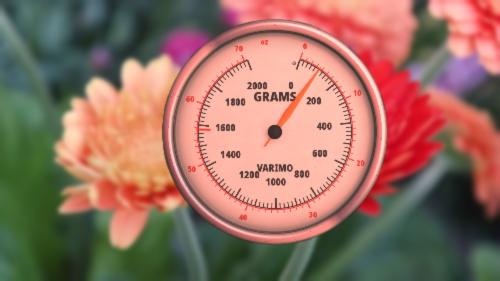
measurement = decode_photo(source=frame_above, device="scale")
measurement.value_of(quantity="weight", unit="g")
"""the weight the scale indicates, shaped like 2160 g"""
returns 100 g
